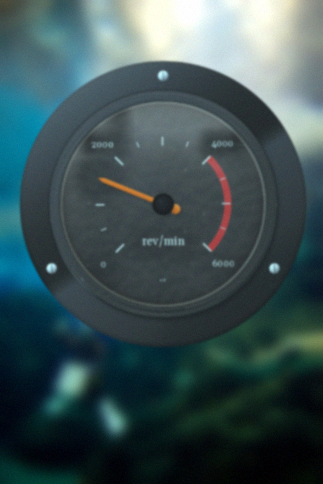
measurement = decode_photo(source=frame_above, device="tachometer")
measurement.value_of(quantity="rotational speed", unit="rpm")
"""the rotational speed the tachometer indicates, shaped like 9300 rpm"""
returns 1500 rpm
